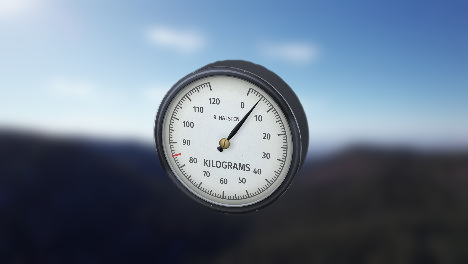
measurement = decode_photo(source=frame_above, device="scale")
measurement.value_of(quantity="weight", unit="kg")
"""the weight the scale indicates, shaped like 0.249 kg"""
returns 5 kg
